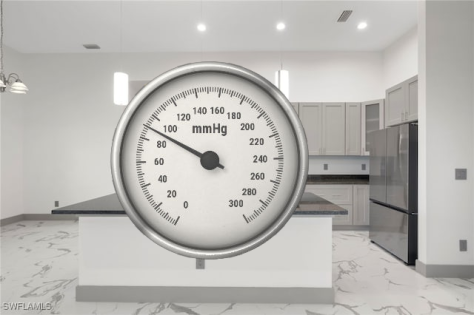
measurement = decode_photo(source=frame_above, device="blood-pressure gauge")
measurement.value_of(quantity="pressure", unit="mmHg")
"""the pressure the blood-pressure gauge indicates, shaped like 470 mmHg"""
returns 90 mmHg
